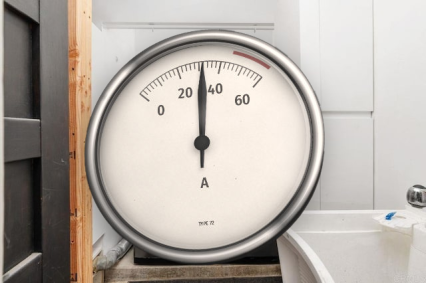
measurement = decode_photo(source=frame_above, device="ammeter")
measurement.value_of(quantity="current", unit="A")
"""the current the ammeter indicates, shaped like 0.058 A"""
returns 32 A
